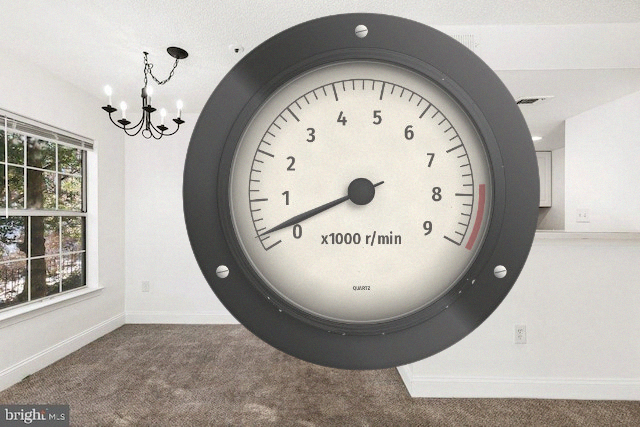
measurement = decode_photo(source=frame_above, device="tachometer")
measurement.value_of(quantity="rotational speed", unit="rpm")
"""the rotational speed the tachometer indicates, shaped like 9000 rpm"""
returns 300 rpm
